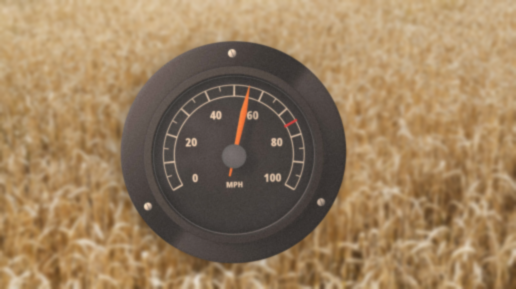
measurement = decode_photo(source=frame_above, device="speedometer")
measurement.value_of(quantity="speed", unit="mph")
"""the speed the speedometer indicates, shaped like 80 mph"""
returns 55 mph
